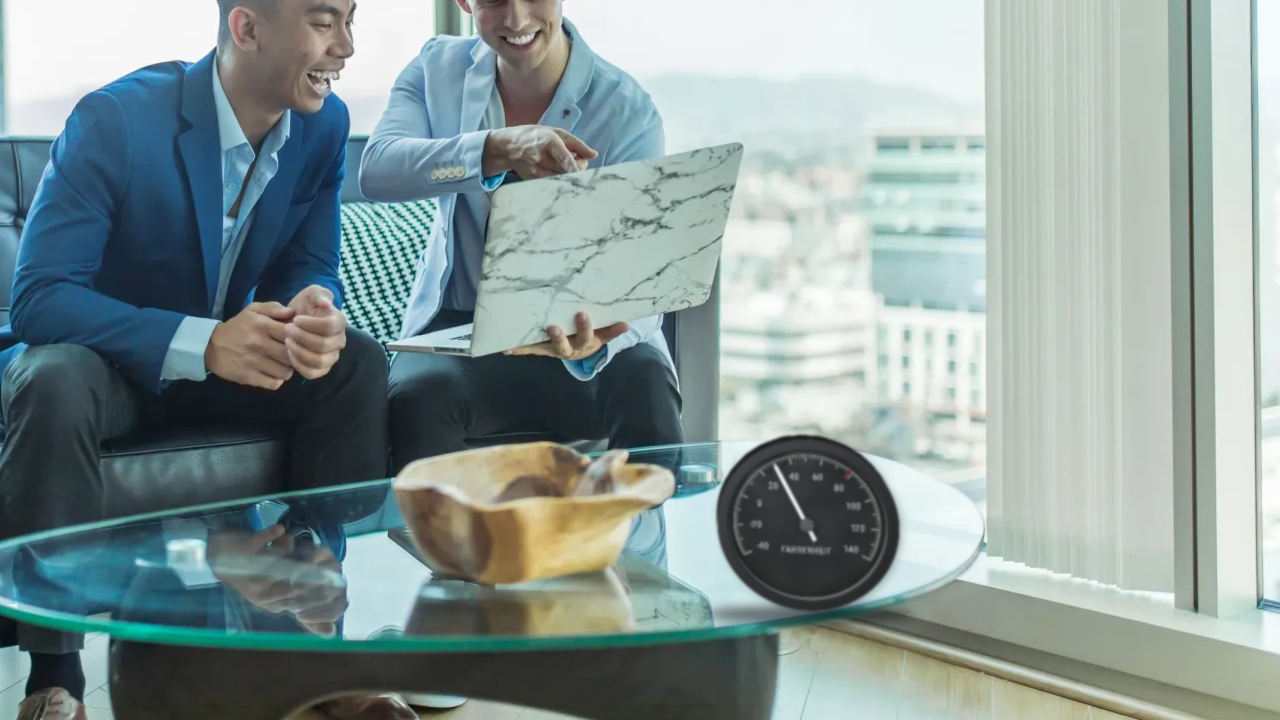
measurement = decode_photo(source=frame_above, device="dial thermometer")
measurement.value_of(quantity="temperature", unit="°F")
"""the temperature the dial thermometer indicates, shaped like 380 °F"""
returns 30 °F
